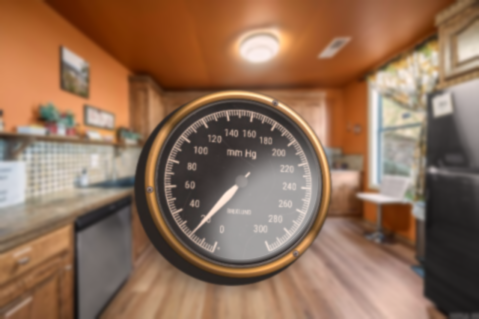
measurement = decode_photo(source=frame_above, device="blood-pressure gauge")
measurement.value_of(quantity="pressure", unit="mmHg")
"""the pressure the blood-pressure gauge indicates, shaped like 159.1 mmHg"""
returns 20 mmHg
